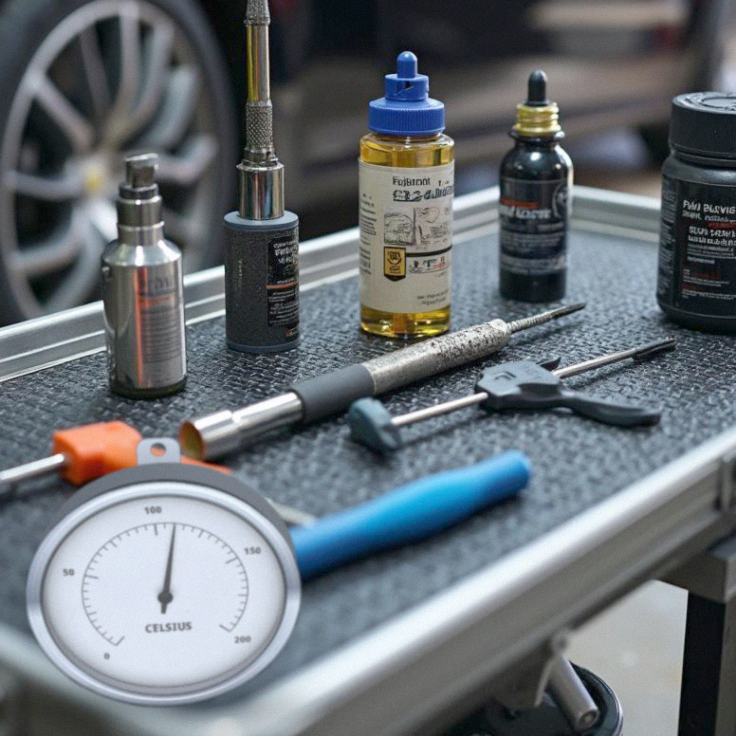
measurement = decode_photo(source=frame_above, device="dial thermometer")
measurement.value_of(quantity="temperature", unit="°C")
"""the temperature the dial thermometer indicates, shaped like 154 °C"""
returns 110 °C
